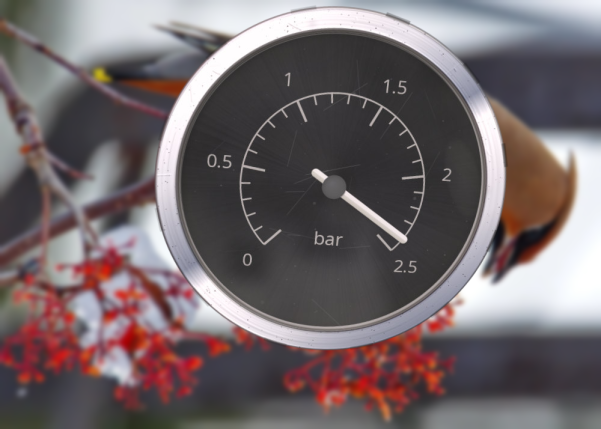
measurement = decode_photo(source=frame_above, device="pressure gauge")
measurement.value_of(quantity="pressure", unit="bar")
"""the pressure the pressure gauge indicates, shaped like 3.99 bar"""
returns 2.4 bar
